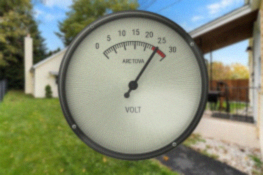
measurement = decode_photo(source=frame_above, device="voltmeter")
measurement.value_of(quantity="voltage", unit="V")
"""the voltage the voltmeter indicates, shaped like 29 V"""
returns 25 V
